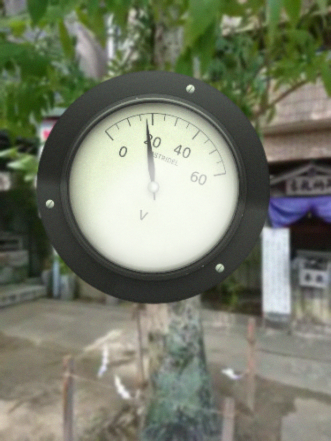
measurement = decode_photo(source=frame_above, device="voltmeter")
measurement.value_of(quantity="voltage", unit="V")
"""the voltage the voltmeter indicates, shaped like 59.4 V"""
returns 17.5 V
